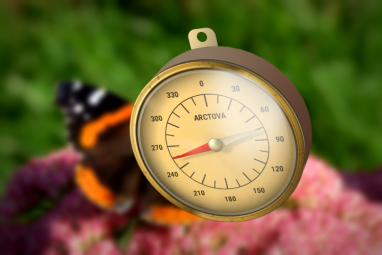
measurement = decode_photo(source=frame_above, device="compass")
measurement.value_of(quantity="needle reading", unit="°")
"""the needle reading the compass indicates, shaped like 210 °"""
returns 255 °
